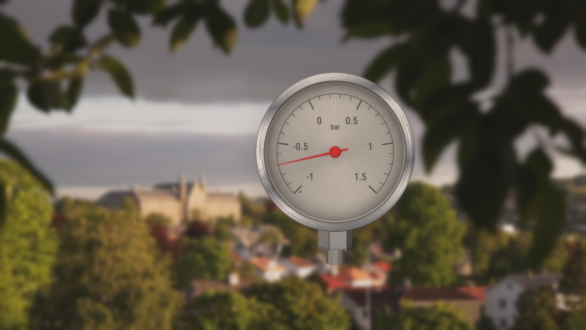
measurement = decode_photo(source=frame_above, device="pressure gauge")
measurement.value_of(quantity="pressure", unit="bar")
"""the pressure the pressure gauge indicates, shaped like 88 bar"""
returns -0.7 bar
